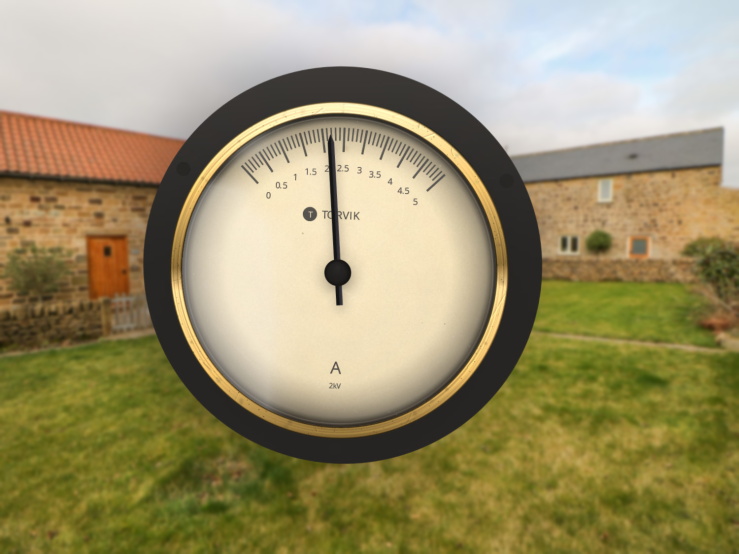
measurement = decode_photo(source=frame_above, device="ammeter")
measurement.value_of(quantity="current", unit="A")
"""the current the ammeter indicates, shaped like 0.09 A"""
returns 2.2 A
